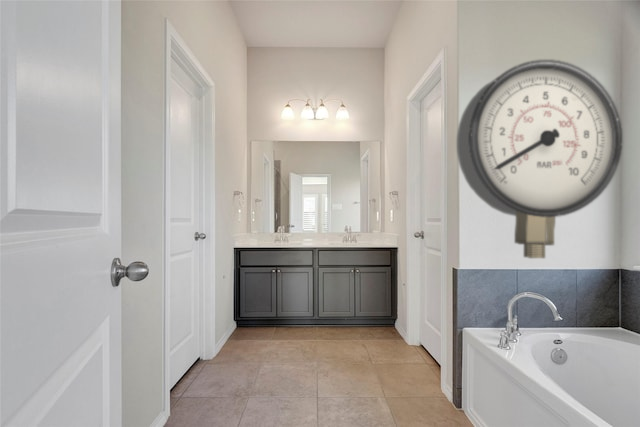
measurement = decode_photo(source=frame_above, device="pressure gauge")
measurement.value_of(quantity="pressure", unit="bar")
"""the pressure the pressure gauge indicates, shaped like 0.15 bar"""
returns 0.5 bar
